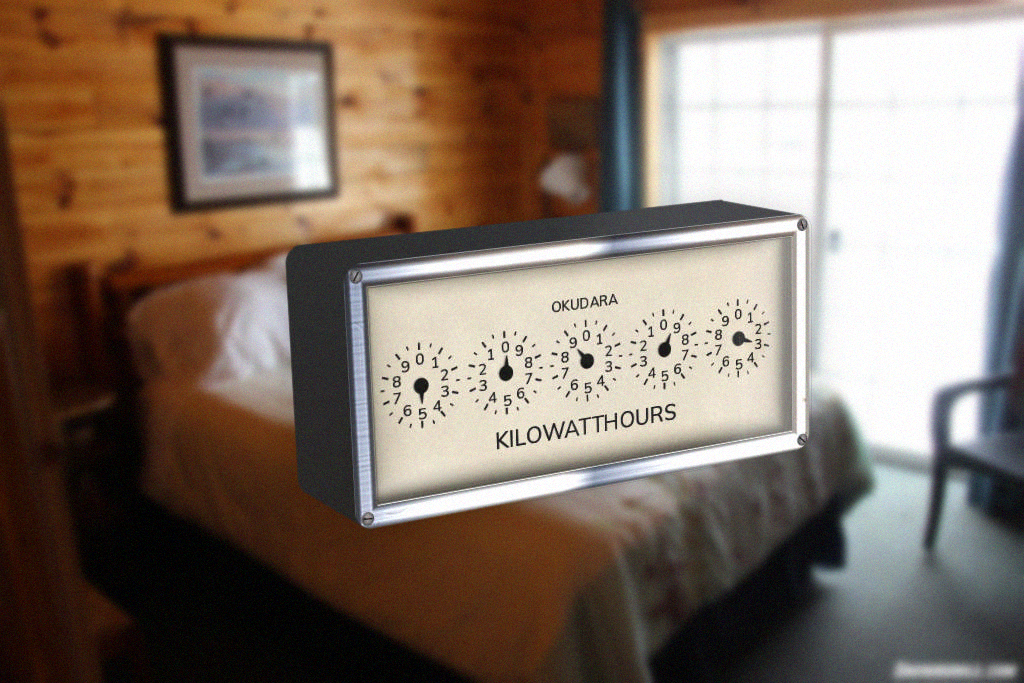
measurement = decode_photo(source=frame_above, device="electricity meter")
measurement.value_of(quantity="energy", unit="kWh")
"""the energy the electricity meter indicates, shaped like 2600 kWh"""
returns 49893 kWh
